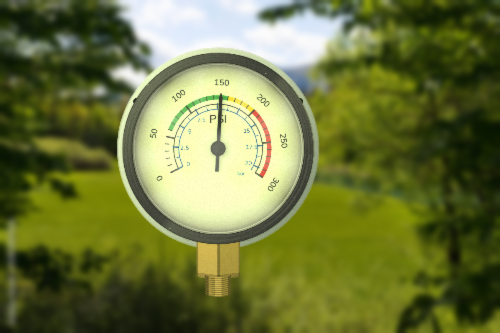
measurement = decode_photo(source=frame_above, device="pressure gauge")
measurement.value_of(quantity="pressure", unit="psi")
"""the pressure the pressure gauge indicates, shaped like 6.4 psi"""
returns 150 psi
